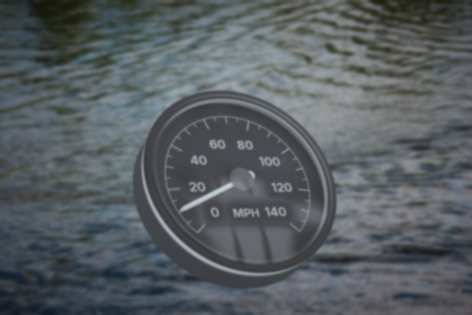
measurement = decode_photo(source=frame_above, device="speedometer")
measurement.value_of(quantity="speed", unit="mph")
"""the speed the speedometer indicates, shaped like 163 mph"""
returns 10 mph
